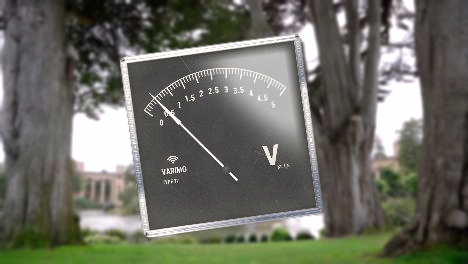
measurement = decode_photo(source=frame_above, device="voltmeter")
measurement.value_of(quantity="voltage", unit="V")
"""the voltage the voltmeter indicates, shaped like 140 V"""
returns 0.5 V
